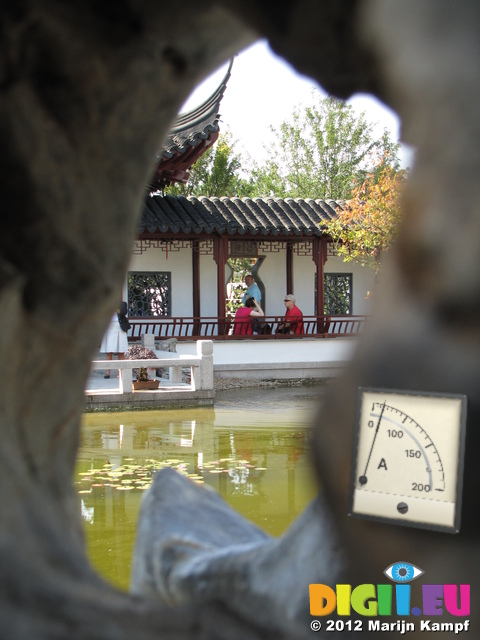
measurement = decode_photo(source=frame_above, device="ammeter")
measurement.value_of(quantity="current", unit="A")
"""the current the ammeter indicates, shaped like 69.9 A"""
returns 50 A
